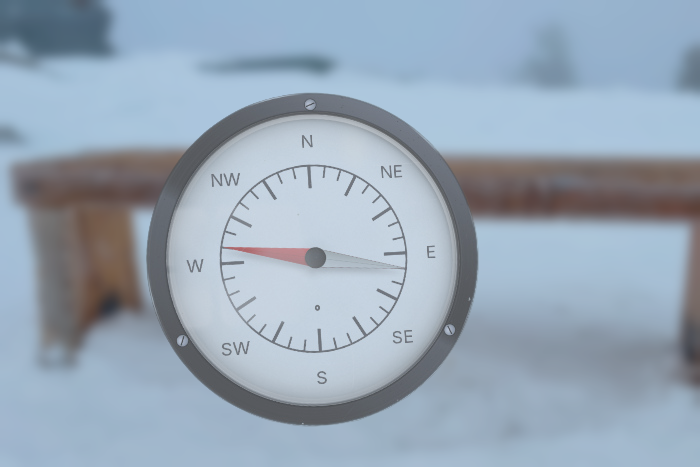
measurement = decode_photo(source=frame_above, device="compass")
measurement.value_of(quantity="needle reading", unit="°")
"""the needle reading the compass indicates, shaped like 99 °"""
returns 280 °
